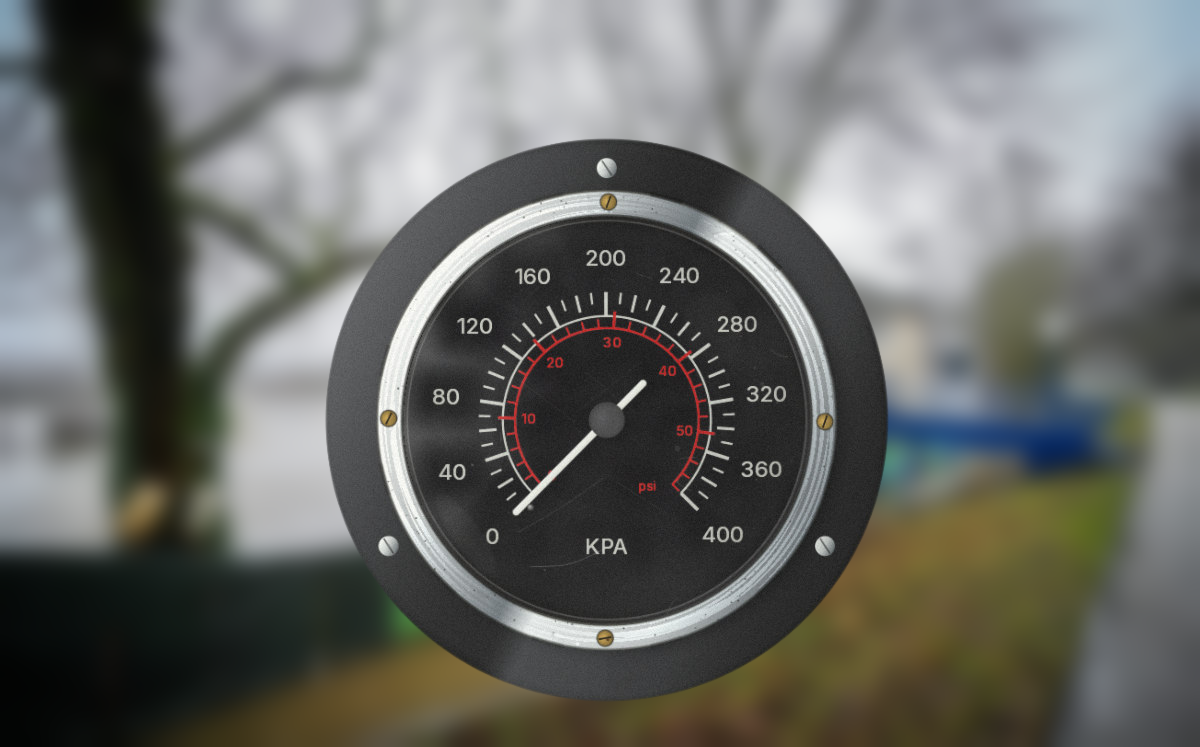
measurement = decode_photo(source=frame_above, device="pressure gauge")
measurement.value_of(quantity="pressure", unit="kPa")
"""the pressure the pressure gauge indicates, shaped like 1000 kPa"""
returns 0 kPa
